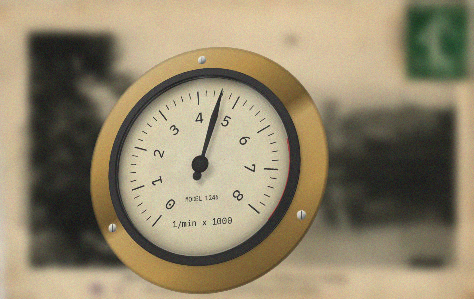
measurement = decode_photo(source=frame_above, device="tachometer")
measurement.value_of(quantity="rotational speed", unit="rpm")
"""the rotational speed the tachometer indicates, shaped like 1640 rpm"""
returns 4600 rpm
